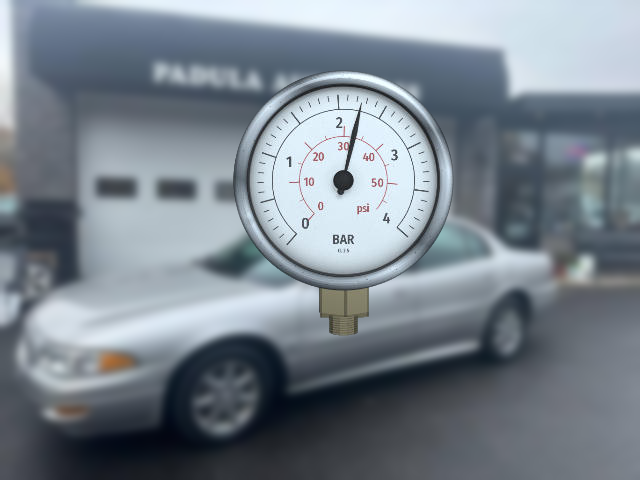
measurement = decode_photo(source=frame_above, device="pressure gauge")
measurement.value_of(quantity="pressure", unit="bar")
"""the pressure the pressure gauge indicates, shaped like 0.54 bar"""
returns 2.25 bar
